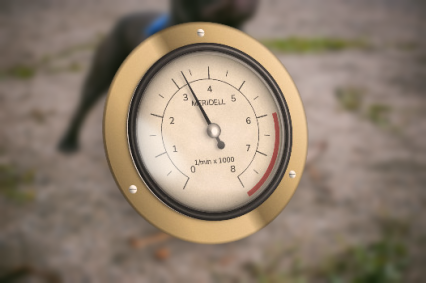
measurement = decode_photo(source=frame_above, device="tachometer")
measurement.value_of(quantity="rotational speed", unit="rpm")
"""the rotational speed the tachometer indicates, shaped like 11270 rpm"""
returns 3250 rpm
